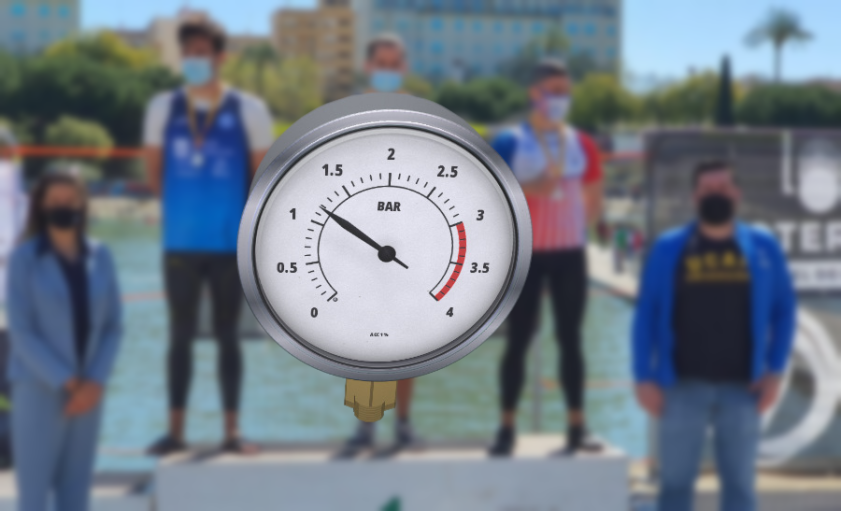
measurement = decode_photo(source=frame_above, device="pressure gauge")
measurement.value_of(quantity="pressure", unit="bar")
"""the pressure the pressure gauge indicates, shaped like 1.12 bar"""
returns 1.2 bar
